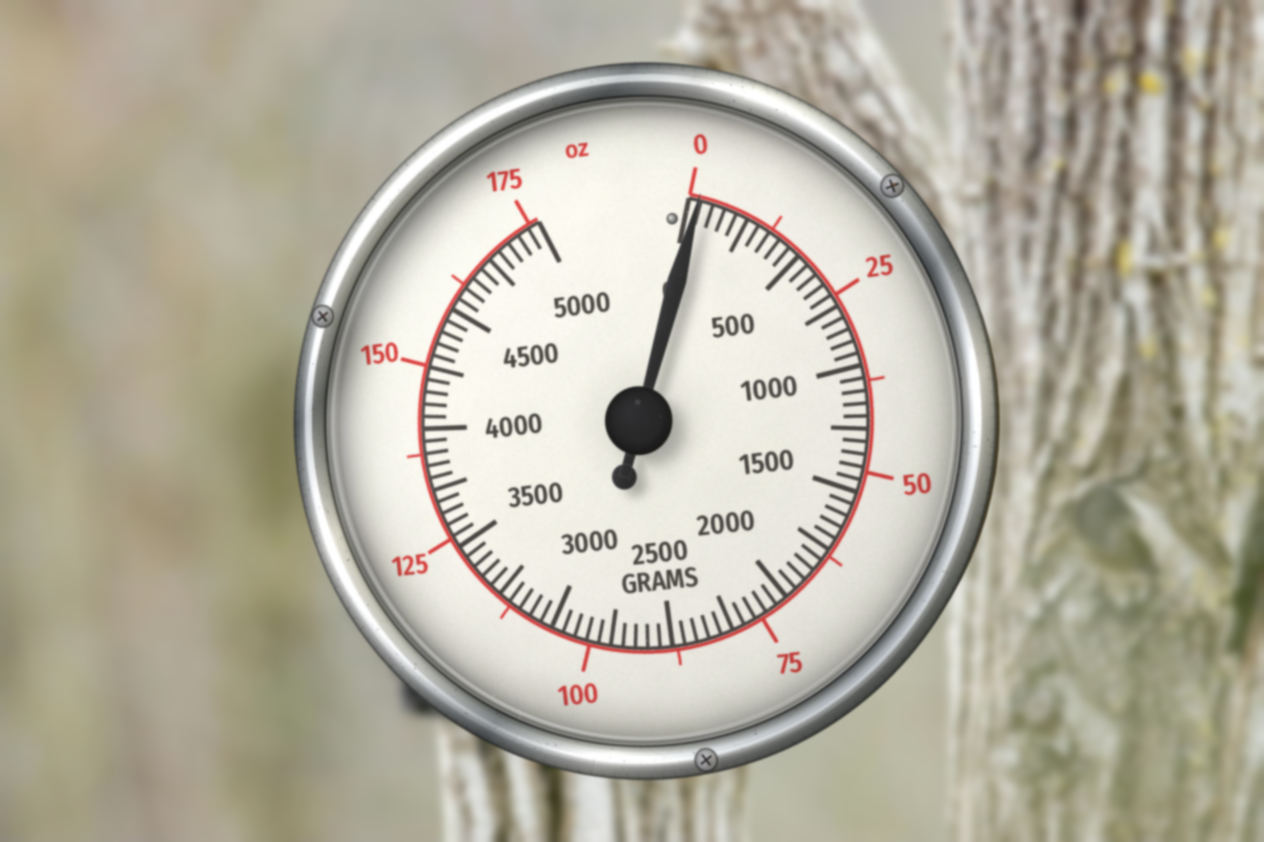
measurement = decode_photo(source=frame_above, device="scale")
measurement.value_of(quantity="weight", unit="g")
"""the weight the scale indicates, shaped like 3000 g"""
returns 50 g
